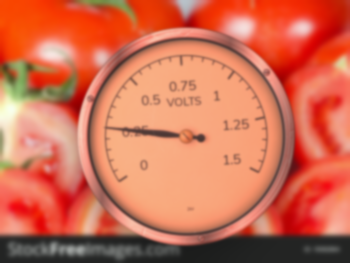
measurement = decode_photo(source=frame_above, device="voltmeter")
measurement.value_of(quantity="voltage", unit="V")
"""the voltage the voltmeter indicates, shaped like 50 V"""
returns 0.25 V
